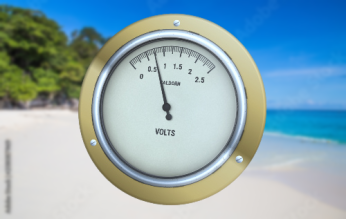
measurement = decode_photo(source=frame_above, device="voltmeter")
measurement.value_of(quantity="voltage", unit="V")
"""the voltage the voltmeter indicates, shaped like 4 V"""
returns 0.75 V
